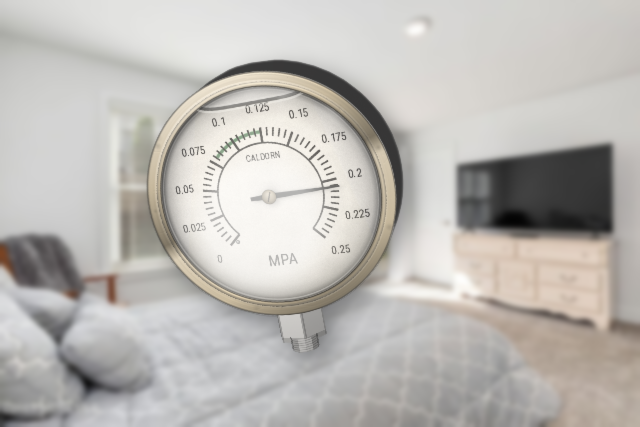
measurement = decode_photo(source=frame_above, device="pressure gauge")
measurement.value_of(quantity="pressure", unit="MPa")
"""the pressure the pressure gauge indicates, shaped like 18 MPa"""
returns 0.205 MPa
